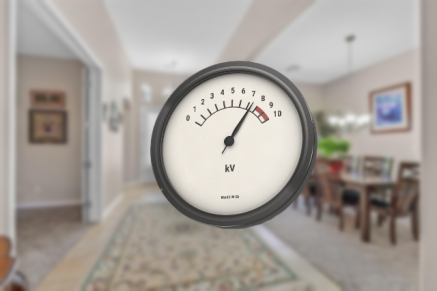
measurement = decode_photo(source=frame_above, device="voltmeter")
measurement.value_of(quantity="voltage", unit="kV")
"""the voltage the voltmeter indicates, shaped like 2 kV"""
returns 7.5 kV
